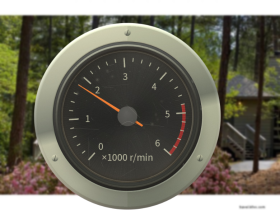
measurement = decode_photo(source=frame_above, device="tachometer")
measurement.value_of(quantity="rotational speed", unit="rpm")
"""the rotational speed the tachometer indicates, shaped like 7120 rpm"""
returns 1800 rpm
